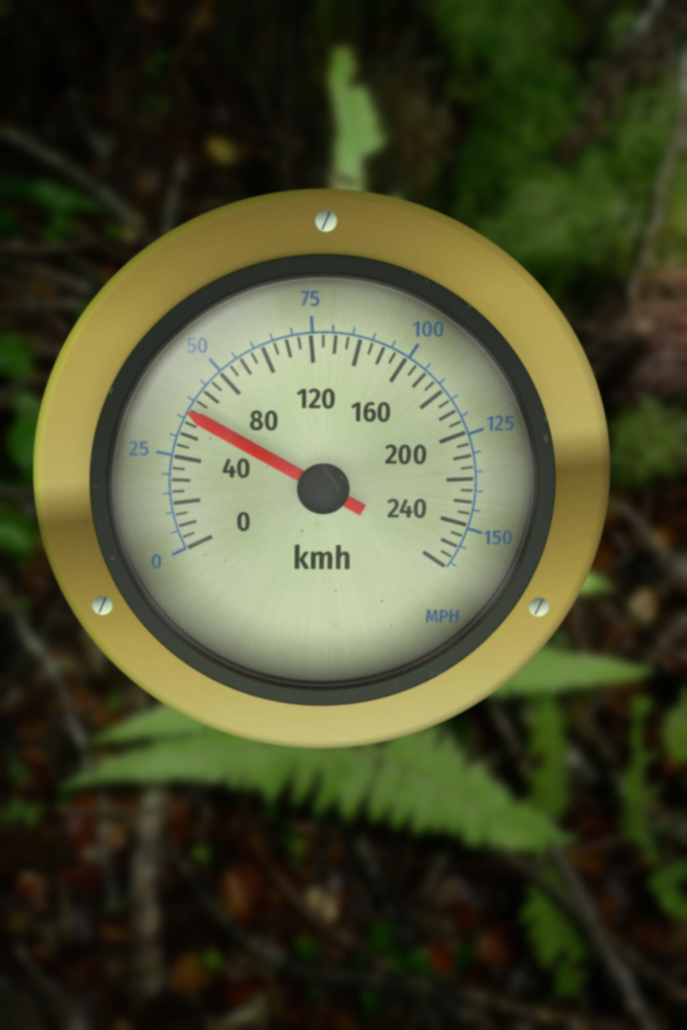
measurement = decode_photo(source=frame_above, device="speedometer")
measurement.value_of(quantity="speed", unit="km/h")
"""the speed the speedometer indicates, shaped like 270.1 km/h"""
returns 60 km/h
